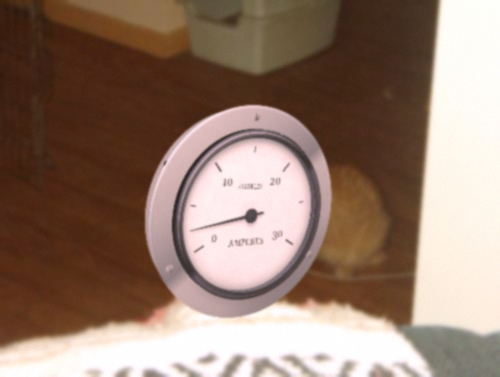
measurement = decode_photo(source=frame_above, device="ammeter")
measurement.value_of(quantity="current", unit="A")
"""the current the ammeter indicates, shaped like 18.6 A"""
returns 2.5 A
